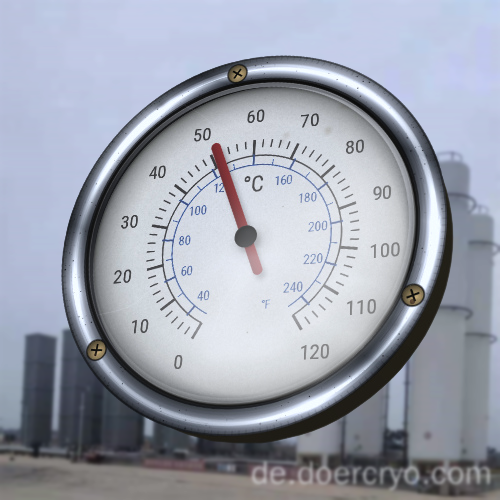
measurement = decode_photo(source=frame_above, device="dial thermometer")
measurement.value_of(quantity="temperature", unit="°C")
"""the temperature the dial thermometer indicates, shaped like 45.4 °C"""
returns 52 °C
